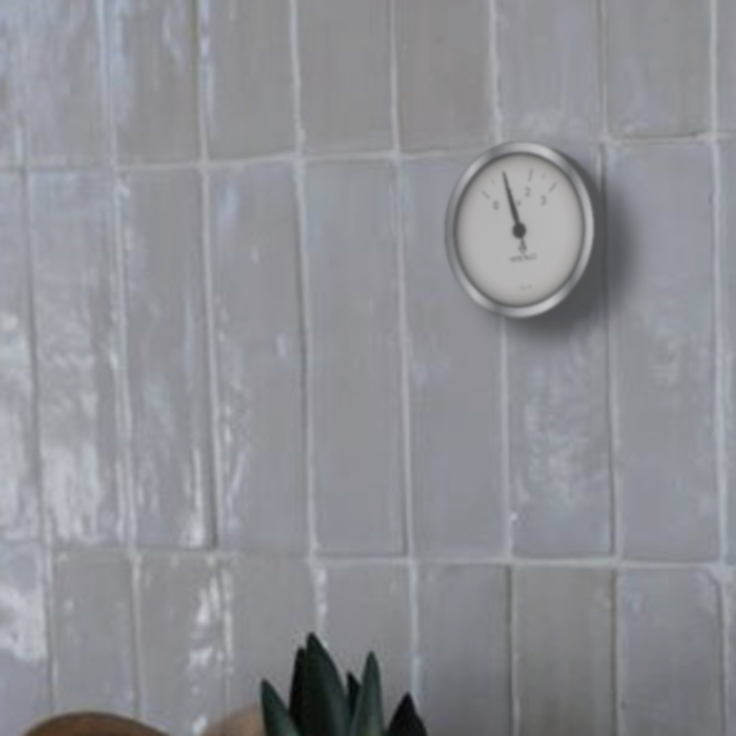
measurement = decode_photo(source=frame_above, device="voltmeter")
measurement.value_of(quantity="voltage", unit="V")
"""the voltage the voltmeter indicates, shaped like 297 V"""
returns 1 V
